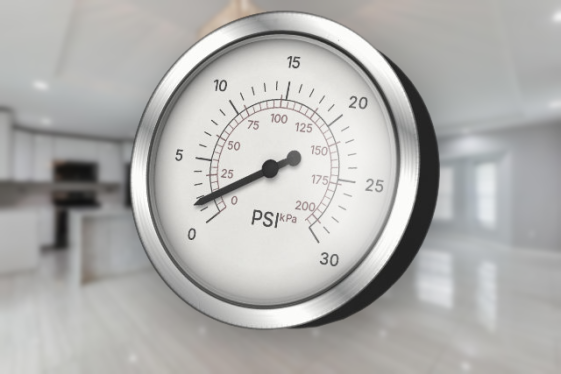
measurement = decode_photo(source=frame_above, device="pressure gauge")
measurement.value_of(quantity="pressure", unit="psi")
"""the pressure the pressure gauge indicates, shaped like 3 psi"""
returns 1.5 psi
